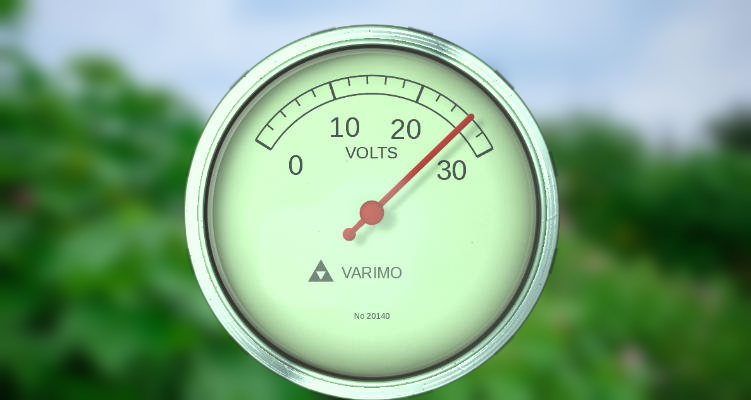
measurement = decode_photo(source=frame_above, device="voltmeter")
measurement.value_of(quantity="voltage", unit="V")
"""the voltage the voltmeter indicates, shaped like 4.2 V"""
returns 26 V
